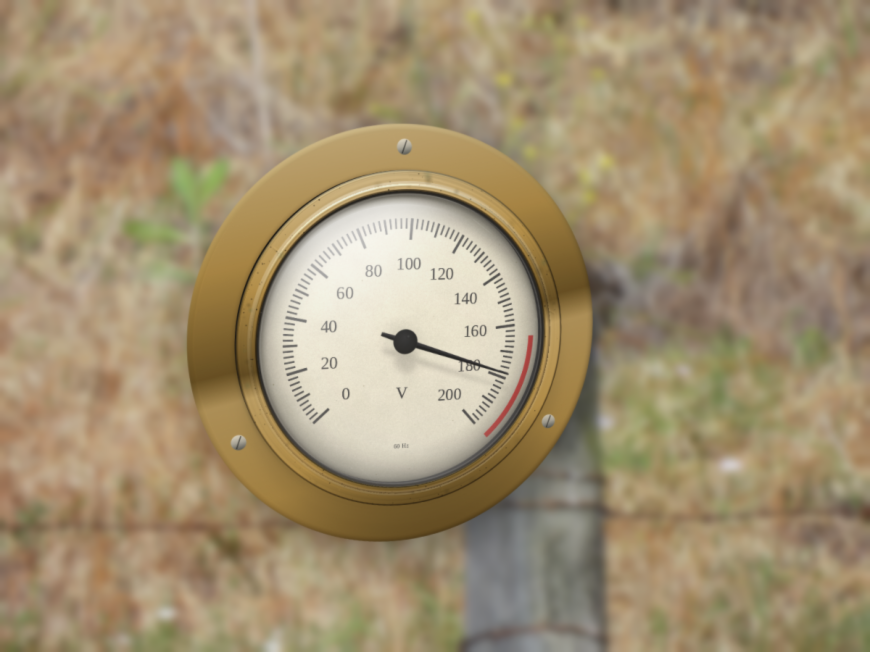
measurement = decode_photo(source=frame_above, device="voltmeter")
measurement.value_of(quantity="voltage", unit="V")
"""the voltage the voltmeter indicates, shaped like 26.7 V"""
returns 178 V
